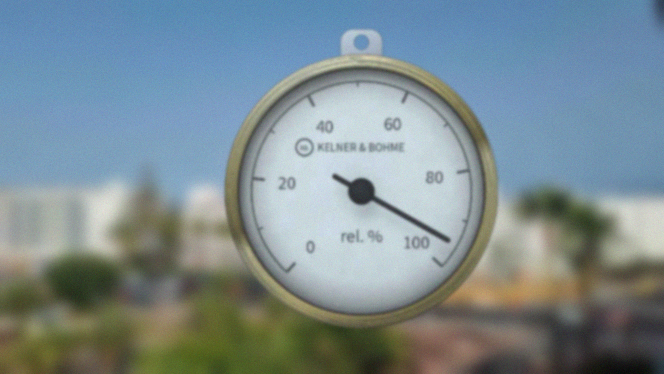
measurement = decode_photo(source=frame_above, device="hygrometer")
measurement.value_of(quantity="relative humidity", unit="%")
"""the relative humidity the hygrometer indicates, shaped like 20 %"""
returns 95 %
